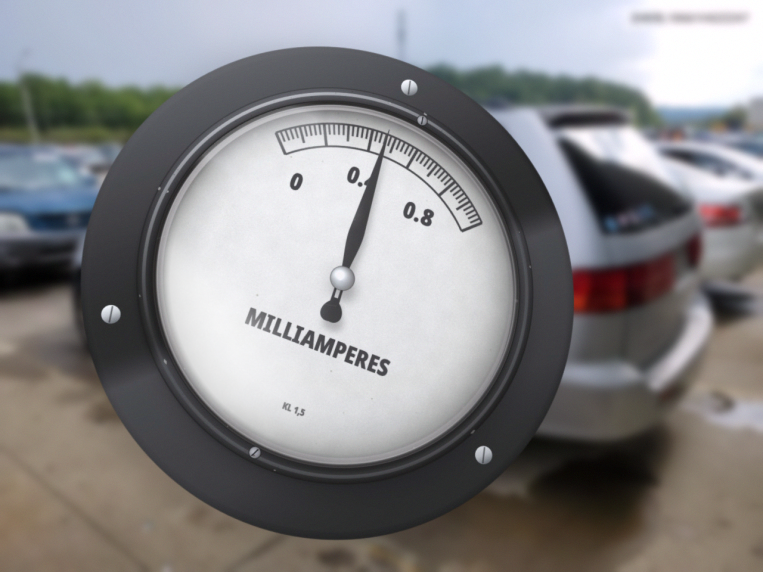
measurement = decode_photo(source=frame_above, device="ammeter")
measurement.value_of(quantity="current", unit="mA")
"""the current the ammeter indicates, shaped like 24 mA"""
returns 0.46 mA
